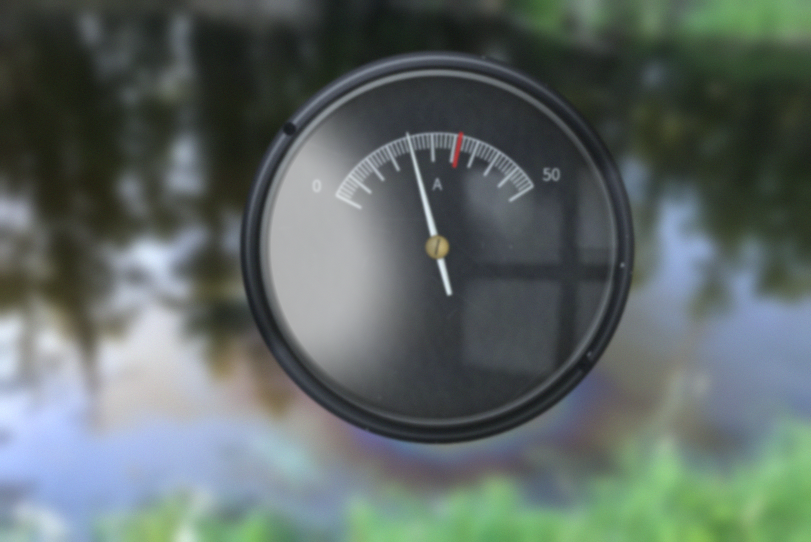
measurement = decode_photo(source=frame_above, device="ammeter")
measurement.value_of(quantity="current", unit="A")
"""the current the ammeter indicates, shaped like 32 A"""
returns 20 A
